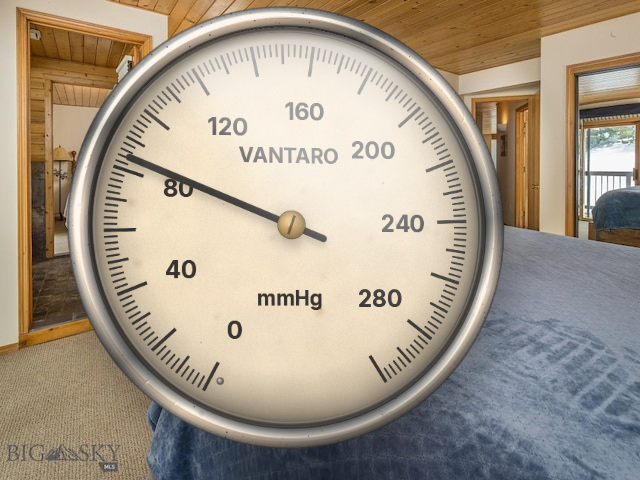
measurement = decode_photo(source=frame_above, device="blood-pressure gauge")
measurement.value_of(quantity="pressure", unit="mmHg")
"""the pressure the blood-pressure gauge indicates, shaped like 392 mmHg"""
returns 84 mmHg
